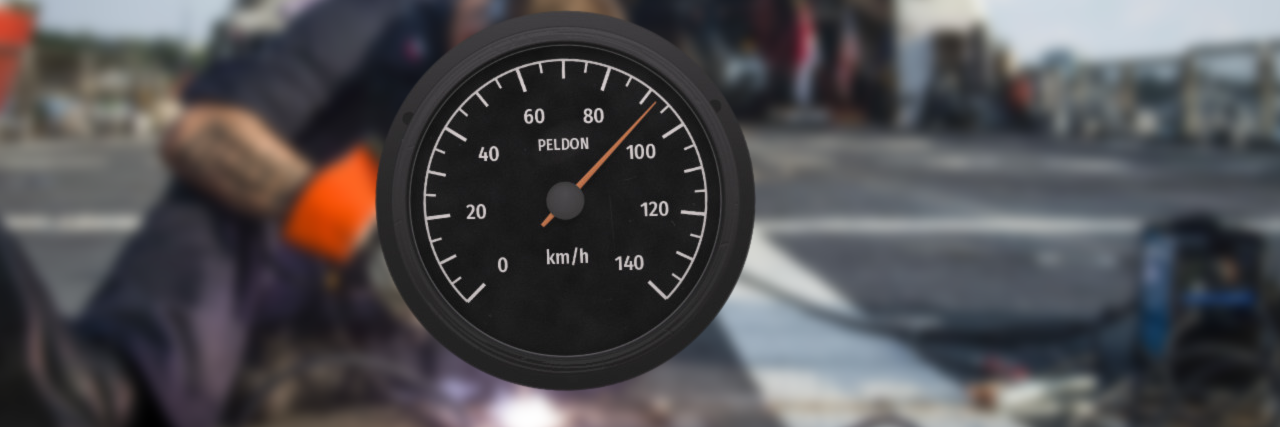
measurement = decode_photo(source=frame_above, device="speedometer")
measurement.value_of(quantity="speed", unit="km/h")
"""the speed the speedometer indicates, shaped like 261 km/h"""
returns 92.5 km/h
